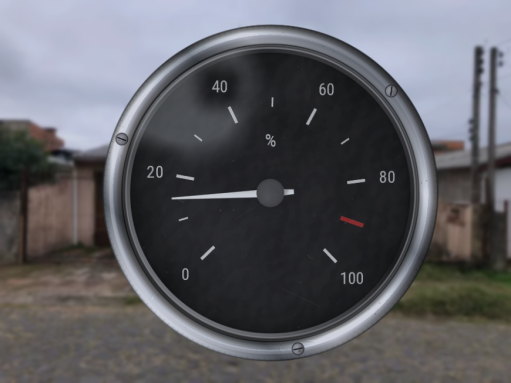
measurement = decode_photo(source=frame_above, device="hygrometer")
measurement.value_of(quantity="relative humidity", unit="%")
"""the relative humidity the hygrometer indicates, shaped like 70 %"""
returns 15 %
